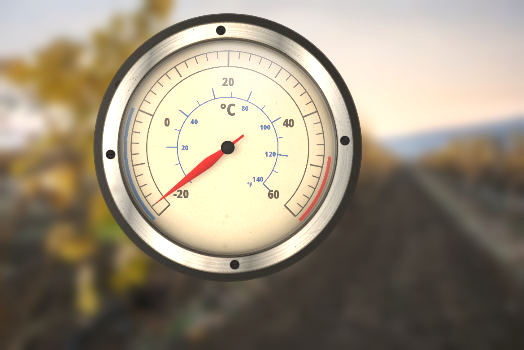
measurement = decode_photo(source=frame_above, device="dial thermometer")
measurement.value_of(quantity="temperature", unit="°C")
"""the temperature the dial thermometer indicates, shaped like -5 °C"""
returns -18 °C
